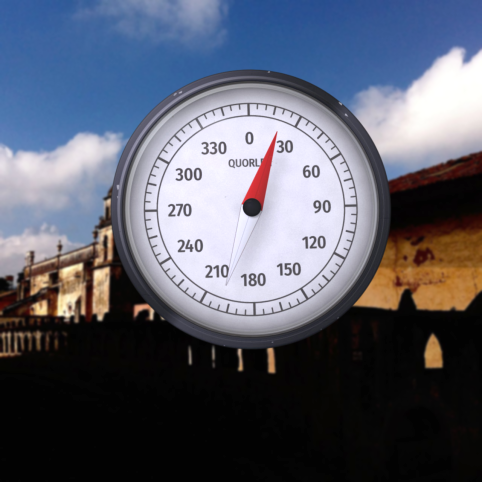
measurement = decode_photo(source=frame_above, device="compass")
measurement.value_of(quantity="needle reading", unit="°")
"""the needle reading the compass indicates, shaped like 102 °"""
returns 20 °
